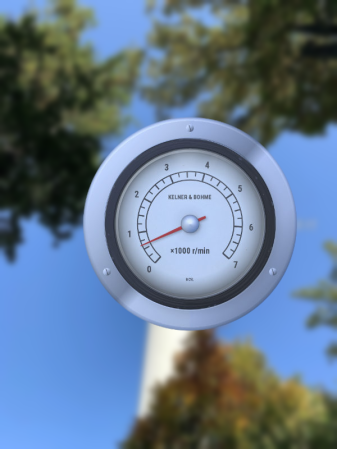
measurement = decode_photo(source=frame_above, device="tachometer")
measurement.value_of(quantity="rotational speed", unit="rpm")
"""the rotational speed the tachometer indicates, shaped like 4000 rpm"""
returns 625 rpm
